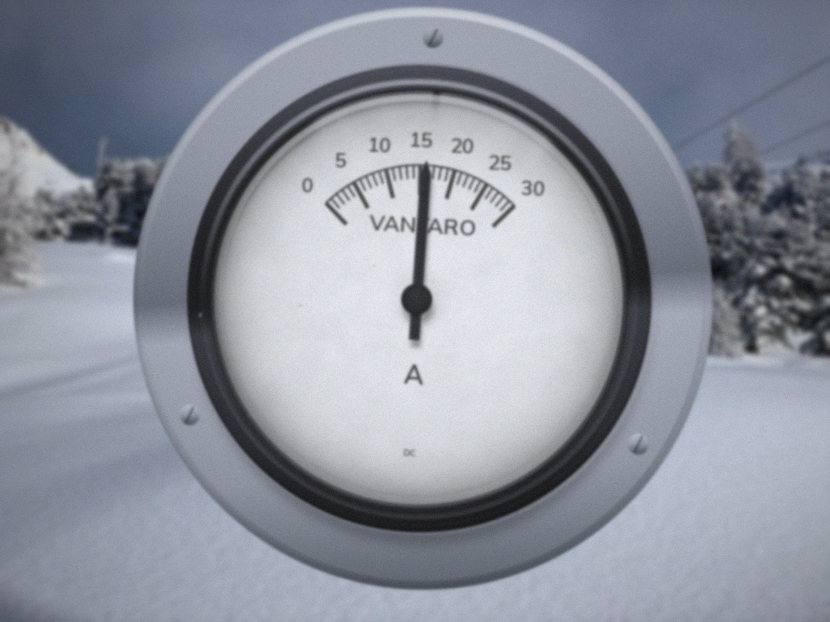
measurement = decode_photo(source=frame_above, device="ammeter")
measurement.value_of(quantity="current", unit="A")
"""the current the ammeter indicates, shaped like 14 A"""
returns 16 A
